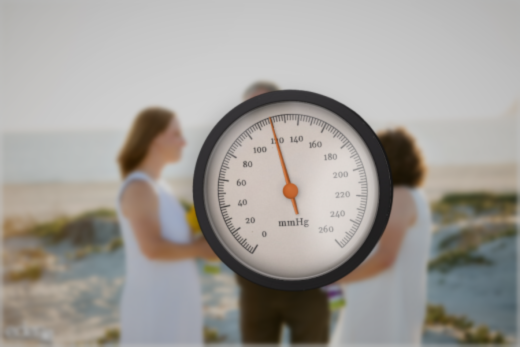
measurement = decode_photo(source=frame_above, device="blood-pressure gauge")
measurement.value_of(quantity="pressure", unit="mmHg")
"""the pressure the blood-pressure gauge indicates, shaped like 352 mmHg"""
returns 120 mmHg
